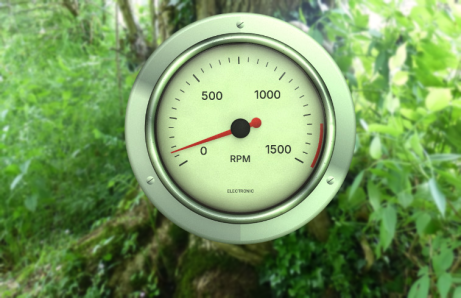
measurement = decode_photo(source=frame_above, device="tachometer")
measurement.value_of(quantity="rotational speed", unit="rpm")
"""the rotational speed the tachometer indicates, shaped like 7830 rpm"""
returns 75 rpm
